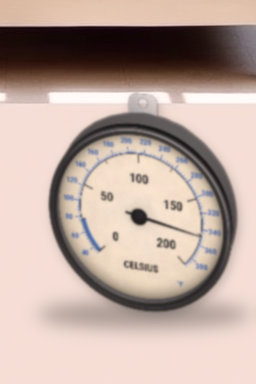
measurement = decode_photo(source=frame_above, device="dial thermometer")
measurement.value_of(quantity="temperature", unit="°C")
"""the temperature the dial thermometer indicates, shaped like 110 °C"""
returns 175 °C
